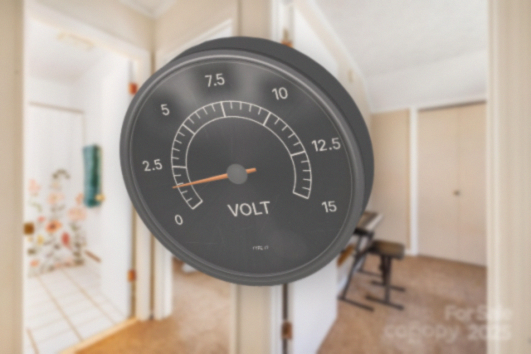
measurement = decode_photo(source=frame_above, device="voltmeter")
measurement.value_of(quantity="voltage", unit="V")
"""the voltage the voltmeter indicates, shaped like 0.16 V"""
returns 1.5 V
